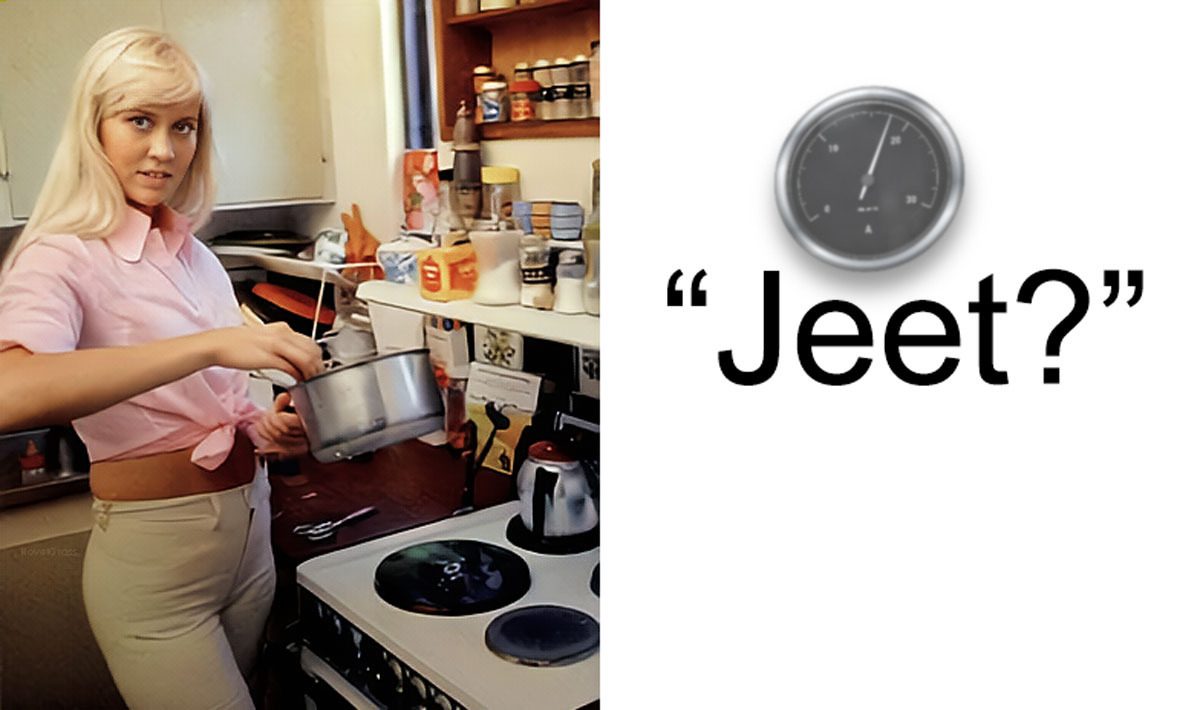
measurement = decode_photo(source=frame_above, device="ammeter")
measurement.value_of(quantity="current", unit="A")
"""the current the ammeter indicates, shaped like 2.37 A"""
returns 18 A
